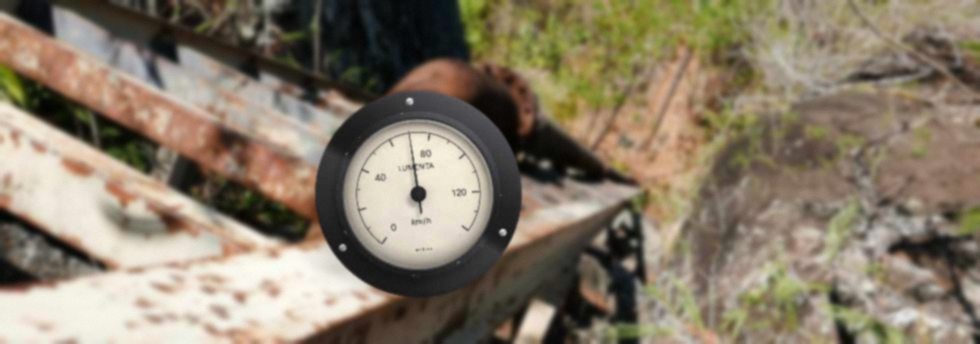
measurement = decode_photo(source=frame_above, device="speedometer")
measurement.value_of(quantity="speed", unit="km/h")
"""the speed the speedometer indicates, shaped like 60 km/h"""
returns 70 km/h
